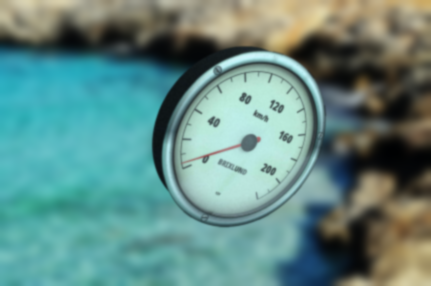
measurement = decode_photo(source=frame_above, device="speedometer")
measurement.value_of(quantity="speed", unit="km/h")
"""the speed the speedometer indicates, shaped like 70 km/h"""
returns 5 km/h
